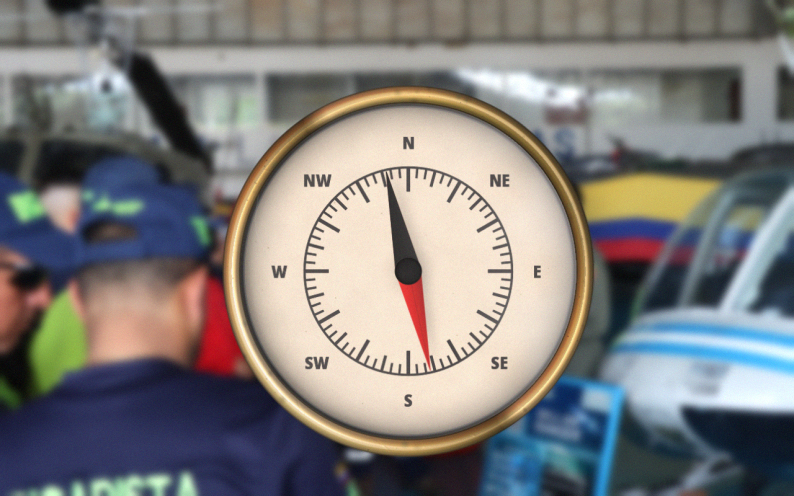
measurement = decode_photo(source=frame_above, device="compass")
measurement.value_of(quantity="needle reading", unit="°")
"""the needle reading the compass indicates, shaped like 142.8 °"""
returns 167.5 °
